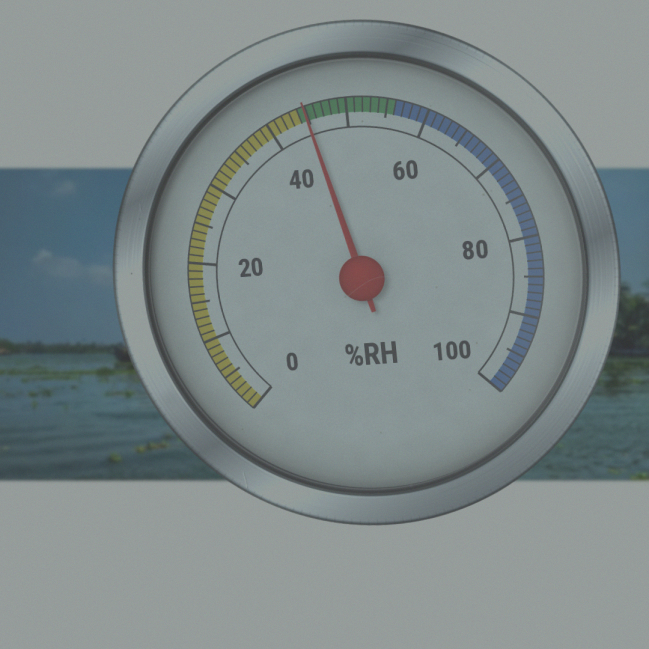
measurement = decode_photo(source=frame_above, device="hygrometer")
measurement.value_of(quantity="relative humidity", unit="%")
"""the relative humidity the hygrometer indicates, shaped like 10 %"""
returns 45 %
